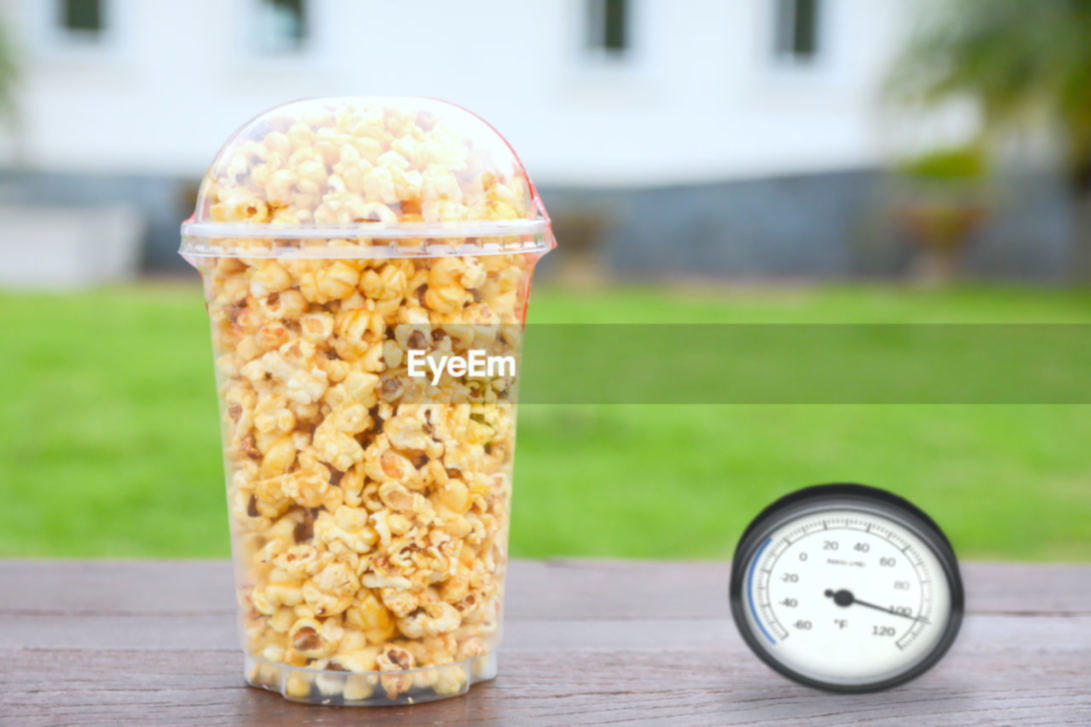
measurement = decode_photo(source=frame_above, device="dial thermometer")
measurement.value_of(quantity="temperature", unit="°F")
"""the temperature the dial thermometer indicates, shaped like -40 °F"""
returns 100 °F
